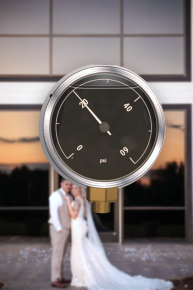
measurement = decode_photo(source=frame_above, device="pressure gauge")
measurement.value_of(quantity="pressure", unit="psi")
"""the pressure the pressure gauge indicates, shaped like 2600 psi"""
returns 20 psi
